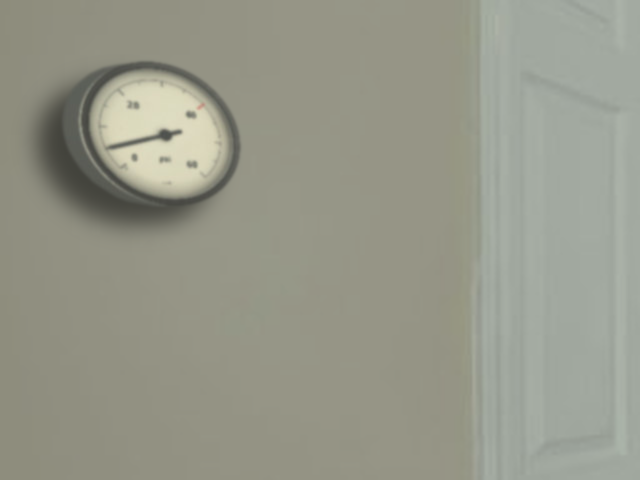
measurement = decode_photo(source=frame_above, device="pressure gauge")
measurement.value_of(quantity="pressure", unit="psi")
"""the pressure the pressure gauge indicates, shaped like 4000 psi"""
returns 5 psi
